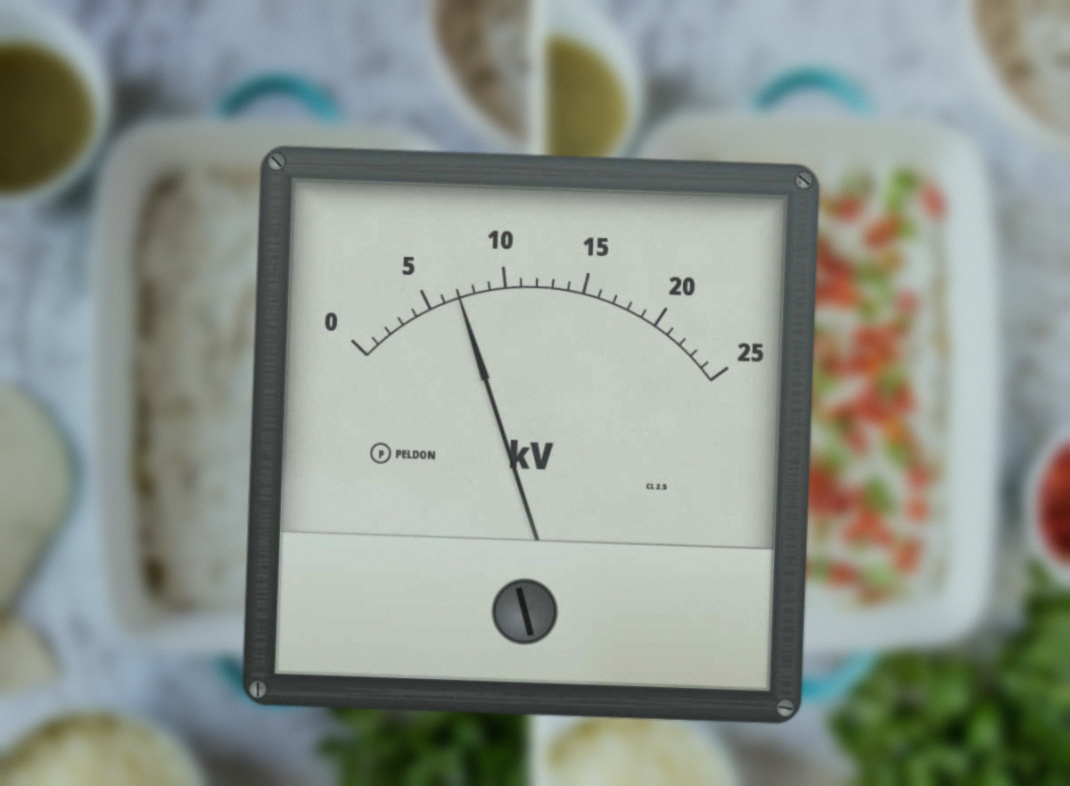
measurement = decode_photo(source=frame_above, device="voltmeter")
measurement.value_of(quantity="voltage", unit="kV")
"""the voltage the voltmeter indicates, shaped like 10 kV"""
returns 7 kV
